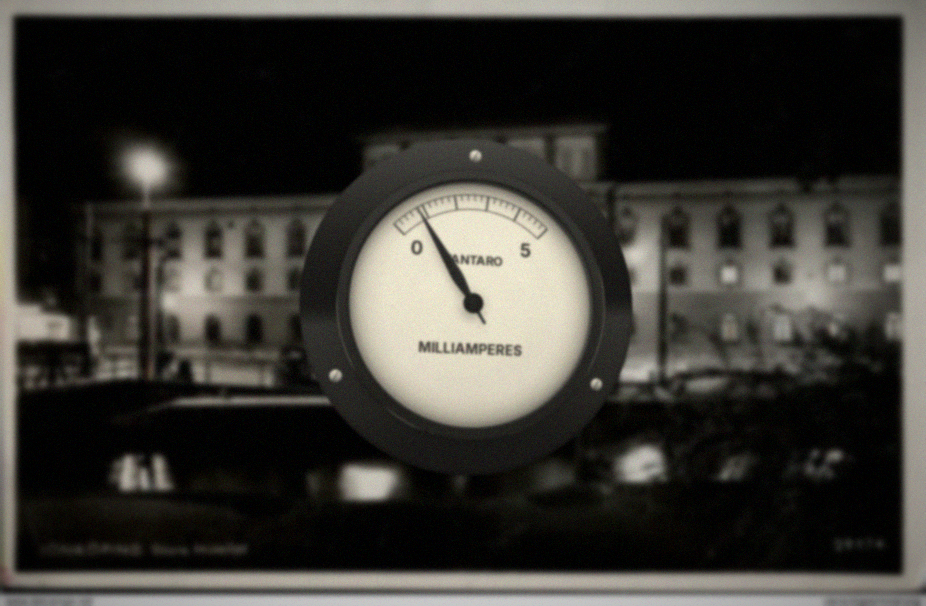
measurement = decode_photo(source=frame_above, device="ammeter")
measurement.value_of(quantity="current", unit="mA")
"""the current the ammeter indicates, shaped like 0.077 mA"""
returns 0.8 mA
